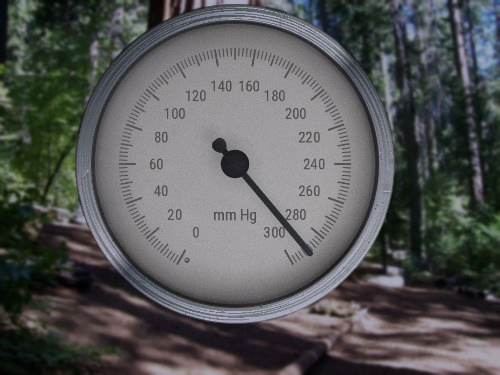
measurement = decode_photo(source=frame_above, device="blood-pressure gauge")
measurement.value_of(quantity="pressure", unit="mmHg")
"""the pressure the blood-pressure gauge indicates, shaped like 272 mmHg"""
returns 290 mmHg
